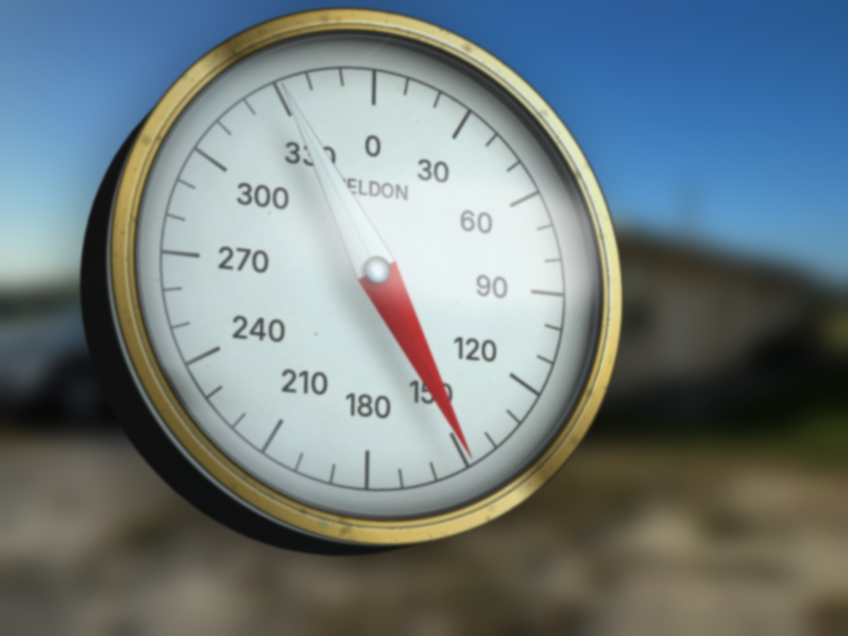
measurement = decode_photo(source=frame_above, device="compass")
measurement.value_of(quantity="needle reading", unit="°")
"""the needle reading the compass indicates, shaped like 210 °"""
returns 150 °
